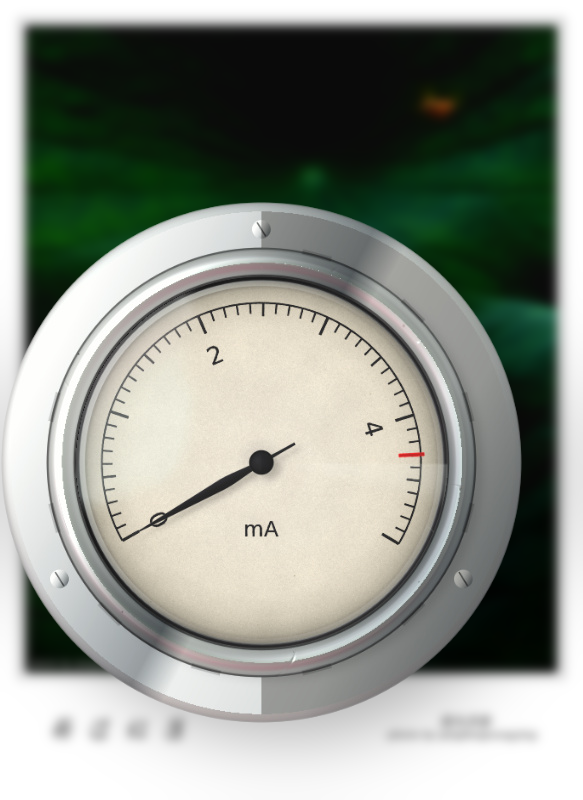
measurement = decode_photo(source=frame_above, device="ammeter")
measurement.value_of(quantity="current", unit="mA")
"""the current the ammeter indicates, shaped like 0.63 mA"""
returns 0 mA
